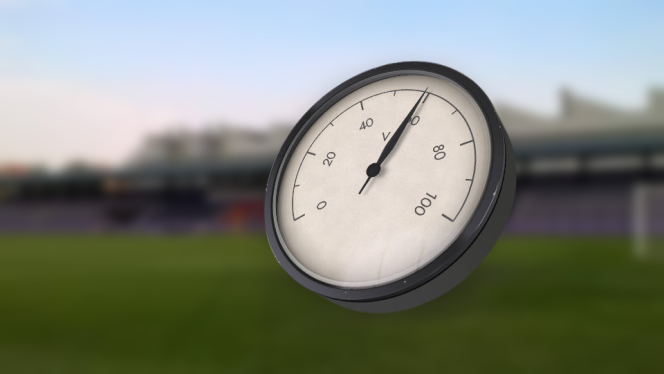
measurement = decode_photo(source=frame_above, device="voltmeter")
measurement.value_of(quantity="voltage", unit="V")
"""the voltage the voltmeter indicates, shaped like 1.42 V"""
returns 60 V
